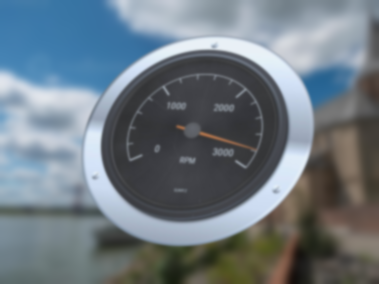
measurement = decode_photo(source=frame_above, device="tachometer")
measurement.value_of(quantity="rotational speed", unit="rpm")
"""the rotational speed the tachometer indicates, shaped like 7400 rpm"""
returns 2800 rpm
